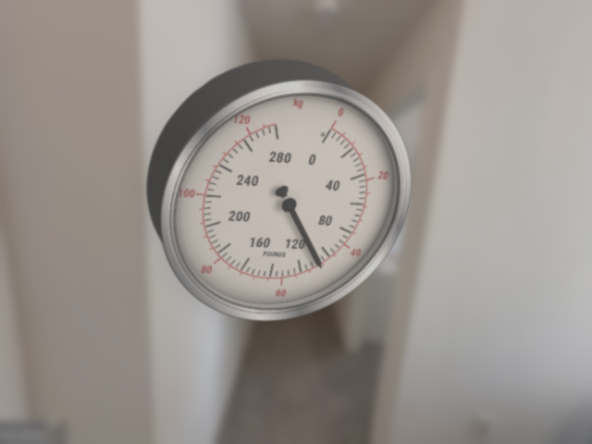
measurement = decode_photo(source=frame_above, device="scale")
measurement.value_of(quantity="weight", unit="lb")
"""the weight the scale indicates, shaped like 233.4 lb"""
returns 108 lb
